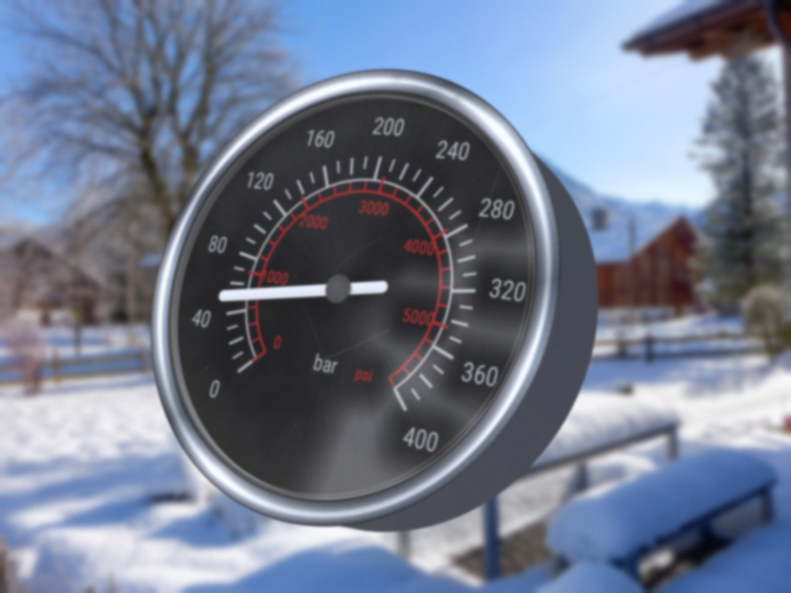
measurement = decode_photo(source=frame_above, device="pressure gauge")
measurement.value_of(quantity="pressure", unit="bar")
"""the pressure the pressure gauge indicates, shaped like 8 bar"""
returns 50 bar
